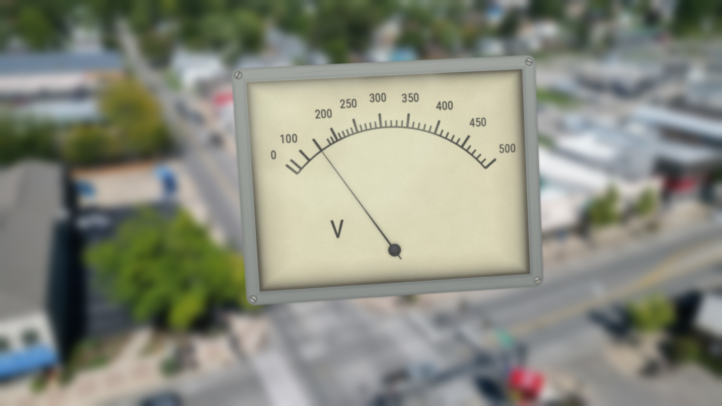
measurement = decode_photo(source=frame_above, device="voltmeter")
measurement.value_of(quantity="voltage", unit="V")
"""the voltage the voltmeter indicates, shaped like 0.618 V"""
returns 150 V
